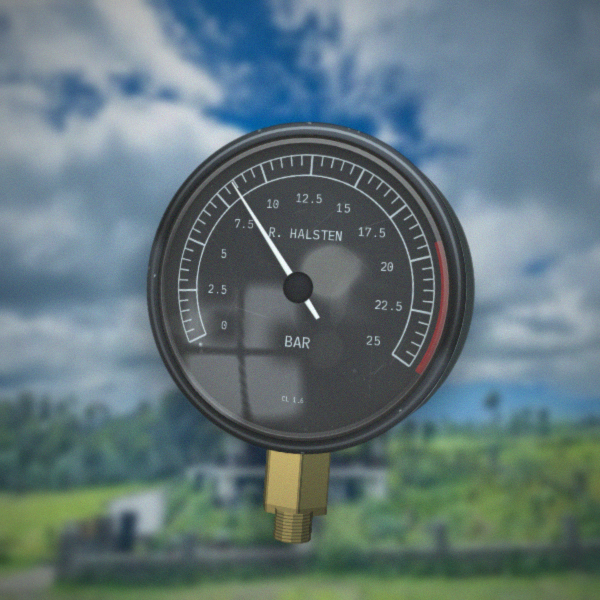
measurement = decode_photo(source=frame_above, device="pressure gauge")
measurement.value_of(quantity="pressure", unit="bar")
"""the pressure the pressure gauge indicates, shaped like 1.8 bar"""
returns 8.5 bar
